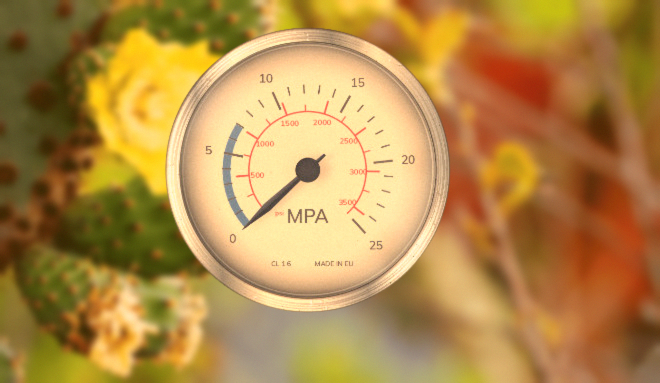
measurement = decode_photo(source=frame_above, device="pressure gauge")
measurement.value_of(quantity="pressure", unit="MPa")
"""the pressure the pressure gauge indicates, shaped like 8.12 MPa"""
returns 0 MPa
